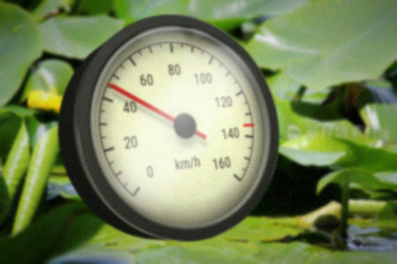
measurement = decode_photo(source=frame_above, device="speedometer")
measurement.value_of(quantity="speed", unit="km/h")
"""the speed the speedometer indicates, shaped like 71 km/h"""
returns 45 km/h
